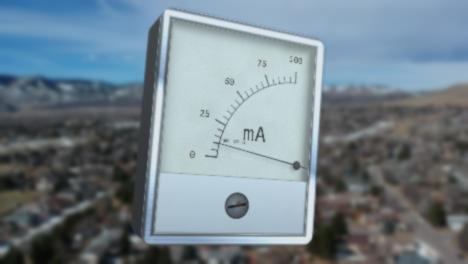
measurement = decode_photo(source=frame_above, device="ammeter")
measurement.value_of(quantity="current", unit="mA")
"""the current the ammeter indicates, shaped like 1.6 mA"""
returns 10 mA
